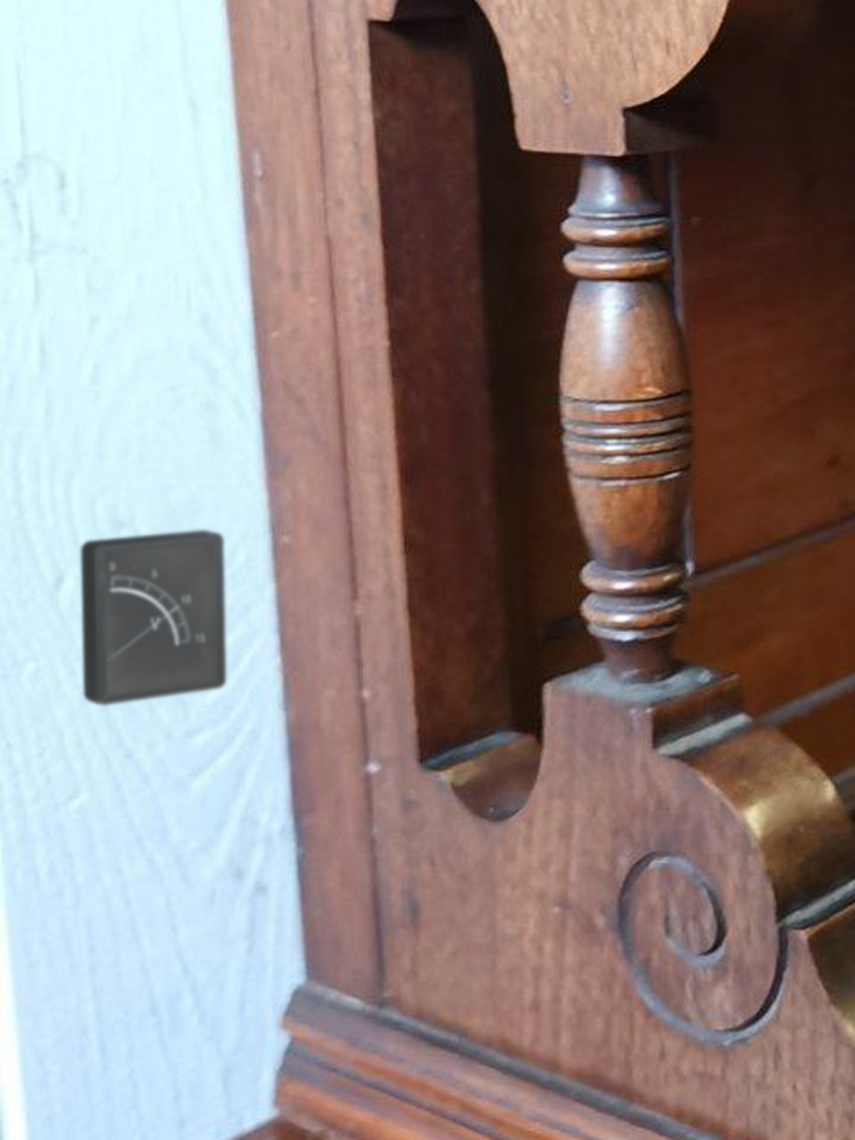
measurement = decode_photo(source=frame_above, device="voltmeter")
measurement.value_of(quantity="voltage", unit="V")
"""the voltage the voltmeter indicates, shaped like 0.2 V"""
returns 10 V
